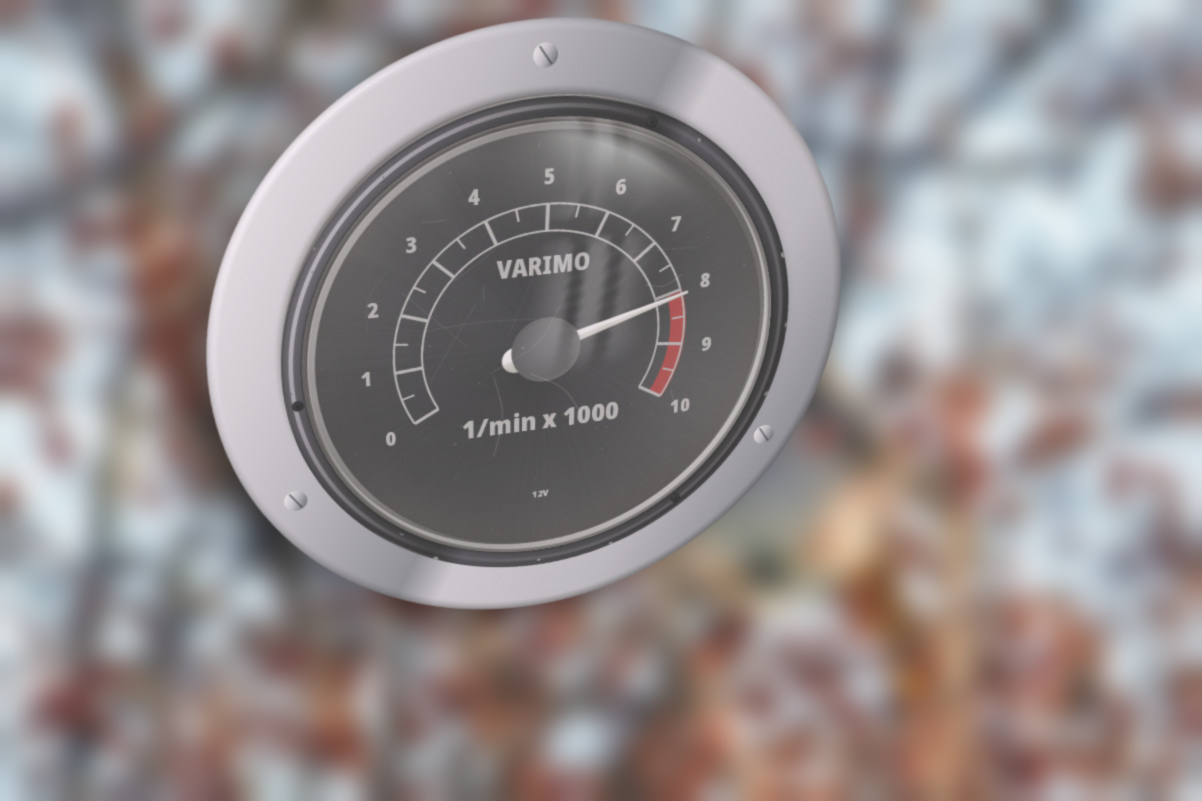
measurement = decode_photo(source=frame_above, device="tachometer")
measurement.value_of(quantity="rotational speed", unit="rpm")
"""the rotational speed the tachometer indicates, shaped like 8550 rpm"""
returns 8000 rpm
